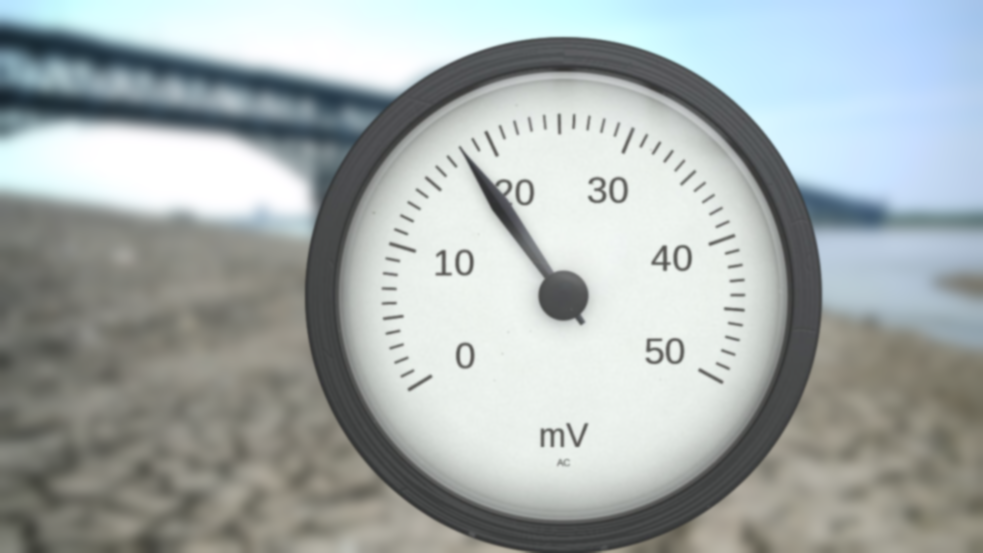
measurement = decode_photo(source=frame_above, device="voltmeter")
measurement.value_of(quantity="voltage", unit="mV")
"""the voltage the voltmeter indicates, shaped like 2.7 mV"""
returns 18 mV
